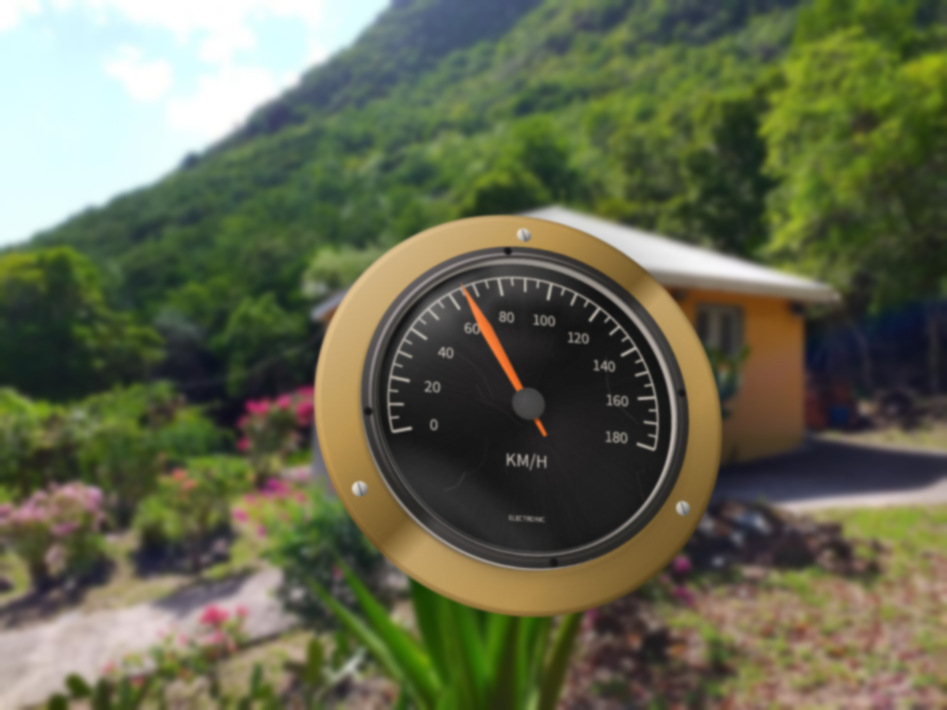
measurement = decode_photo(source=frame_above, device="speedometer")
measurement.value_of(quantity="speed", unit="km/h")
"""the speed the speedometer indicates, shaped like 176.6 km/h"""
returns 65 km/h
